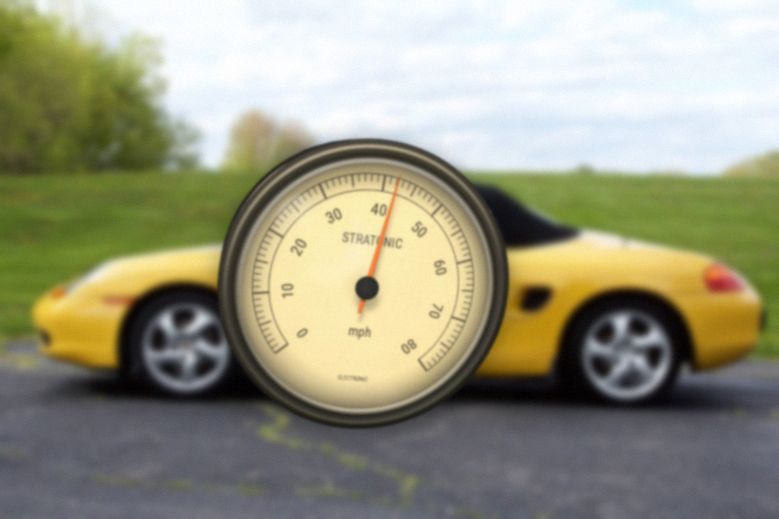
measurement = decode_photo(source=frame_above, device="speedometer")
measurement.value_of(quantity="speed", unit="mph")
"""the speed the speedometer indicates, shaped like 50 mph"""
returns 42 mph
